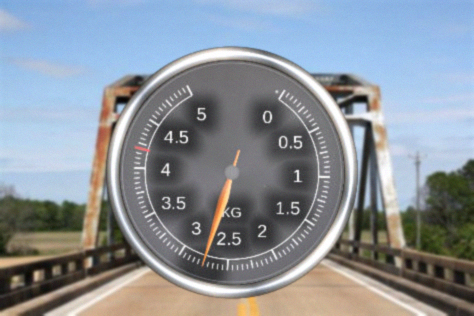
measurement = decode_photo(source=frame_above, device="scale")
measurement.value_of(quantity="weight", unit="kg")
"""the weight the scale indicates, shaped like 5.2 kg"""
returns 2.75 kg
